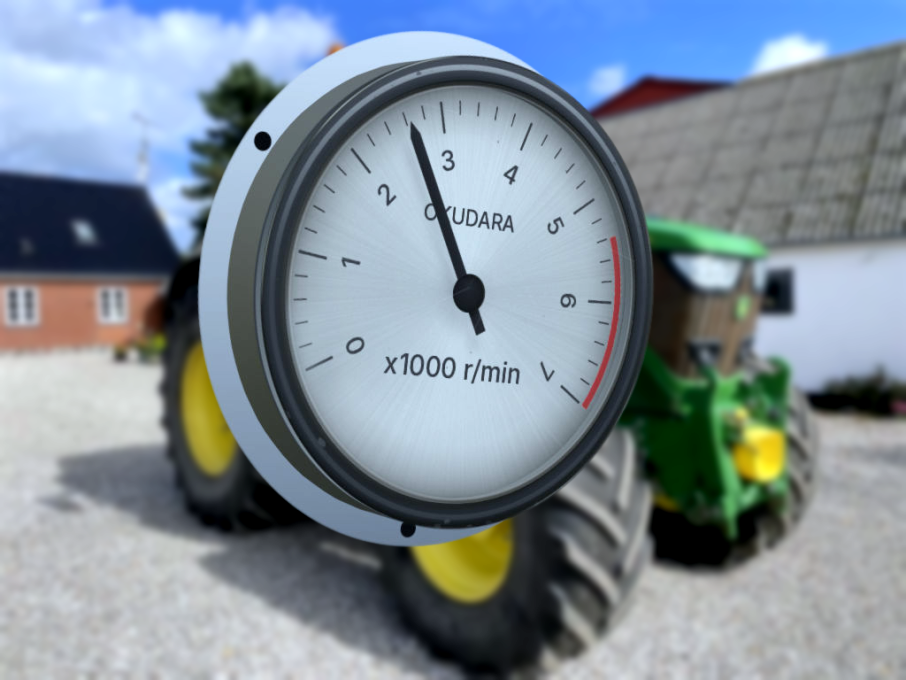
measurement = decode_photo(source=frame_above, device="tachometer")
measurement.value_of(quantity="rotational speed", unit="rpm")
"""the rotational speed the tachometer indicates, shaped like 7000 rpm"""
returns 2600 rpm
